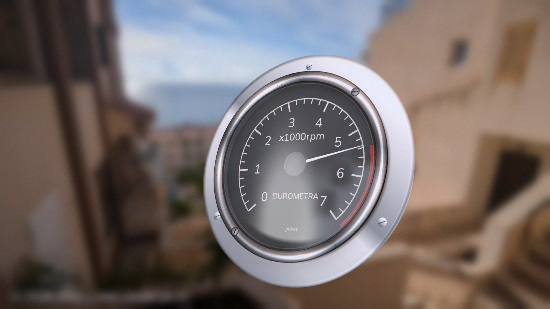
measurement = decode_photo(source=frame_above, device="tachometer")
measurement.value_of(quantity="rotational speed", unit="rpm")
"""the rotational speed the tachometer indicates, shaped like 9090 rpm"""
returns 5400 rpm
